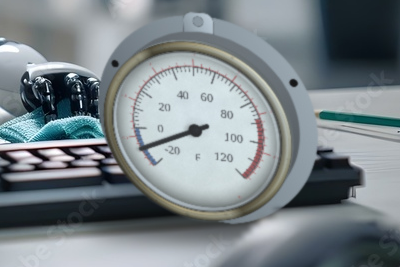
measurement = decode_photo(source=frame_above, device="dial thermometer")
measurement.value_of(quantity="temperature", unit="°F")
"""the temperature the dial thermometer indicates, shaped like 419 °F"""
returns -10 °F
